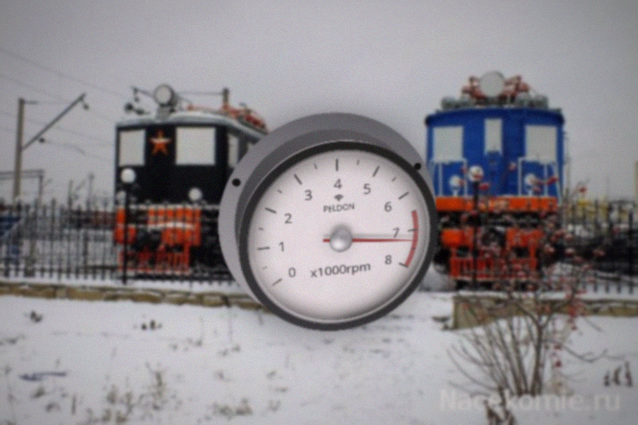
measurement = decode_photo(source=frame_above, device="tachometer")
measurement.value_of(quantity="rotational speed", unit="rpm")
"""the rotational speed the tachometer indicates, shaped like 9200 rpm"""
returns 7250 rpm
